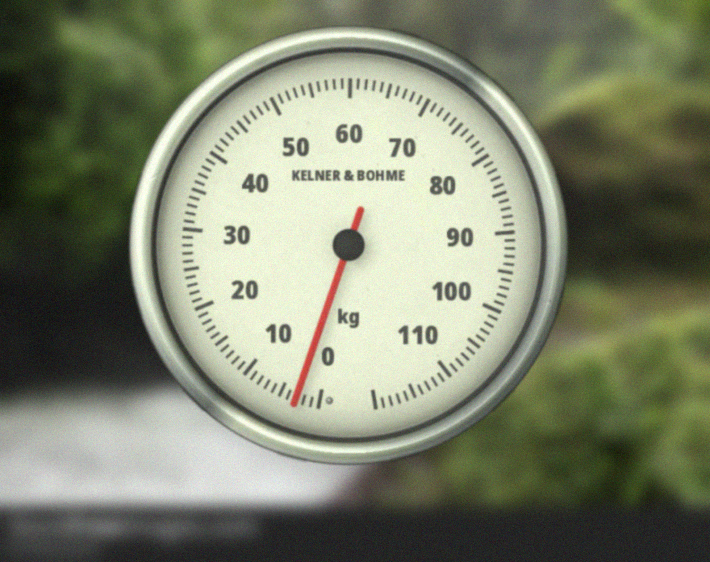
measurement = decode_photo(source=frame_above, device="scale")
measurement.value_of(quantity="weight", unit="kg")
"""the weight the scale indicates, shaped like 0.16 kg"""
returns 3 kg
